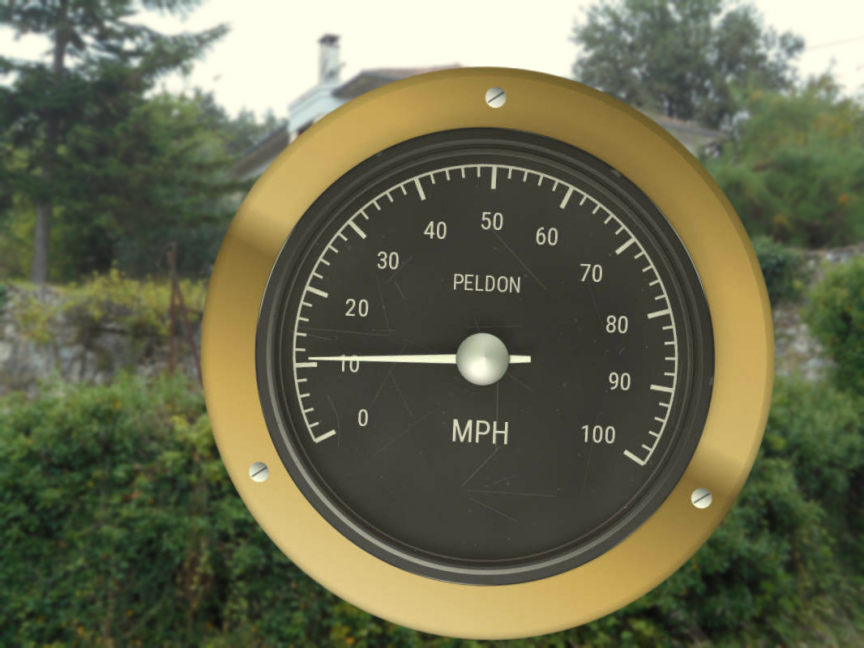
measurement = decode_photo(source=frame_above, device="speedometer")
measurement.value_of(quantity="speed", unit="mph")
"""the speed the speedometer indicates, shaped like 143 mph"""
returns 11 mph
